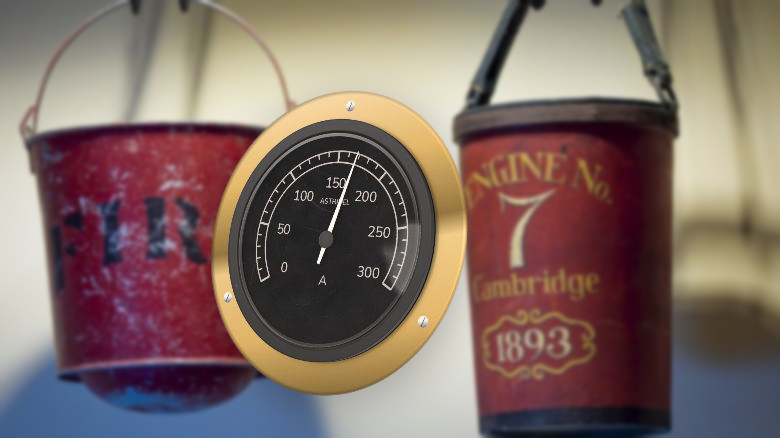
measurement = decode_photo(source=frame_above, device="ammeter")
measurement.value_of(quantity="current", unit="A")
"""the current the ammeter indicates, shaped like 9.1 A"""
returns 170 A
